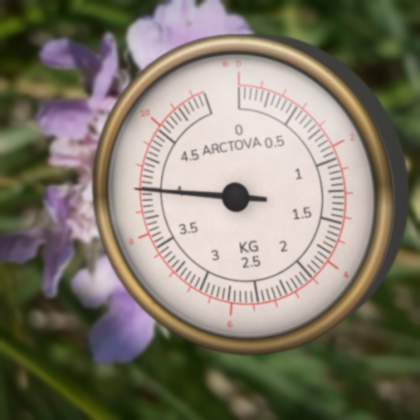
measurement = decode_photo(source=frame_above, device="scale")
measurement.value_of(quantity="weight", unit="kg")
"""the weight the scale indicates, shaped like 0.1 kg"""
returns 4 kg
